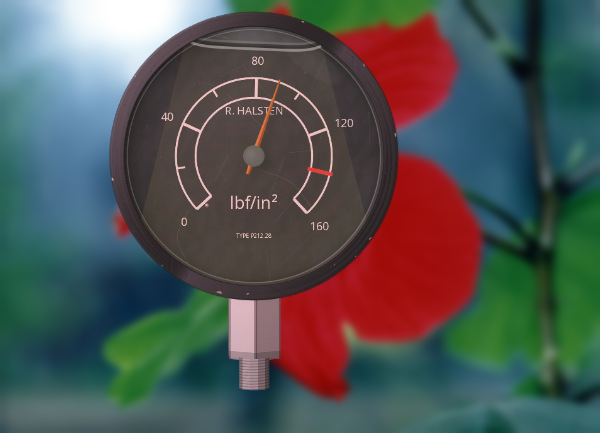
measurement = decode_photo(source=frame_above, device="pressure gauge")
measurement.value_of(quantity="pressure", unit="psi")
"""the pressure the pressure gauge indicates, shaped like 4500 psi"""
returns 90 psi
